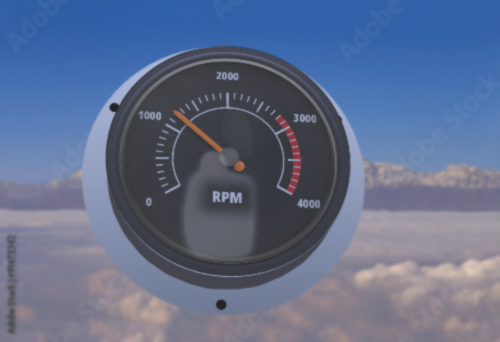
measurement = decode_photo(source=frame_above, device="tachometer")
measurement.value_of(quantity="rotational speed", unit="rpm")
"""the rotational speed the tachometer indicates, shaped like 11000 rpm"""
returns 1200 rpm
